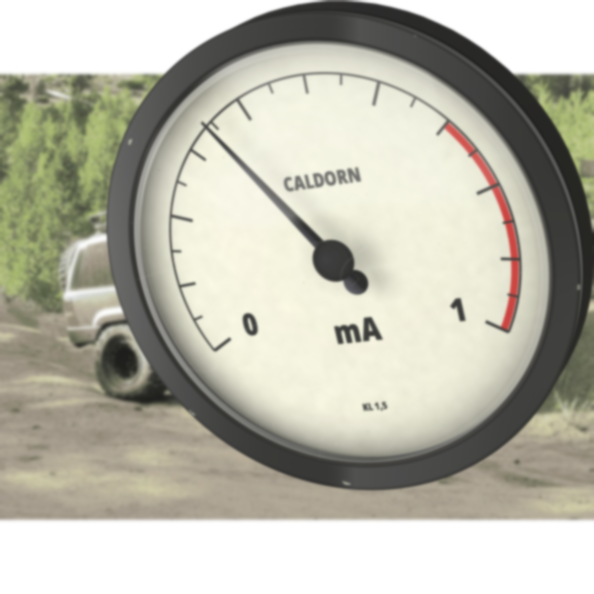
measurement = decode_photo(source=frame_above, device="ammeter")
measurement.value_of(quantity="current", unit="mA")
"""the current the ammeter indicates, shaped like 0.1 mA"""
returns 0.35 mA
